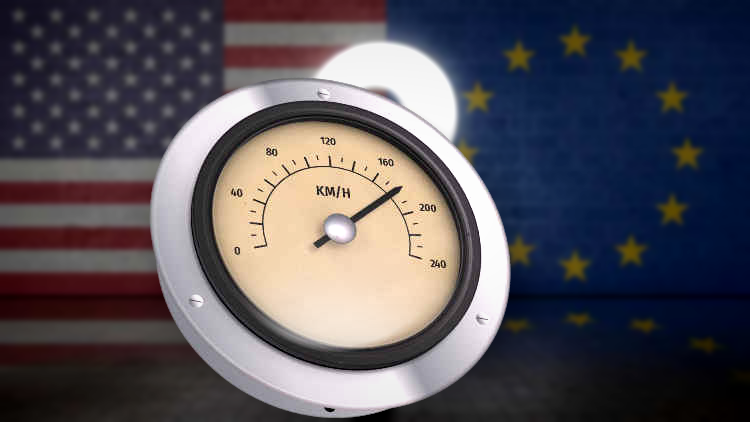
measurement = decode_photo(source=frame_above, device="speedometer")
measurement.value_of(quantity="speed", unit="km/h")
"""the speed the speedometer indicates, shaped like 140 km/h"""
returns 180 km/h
